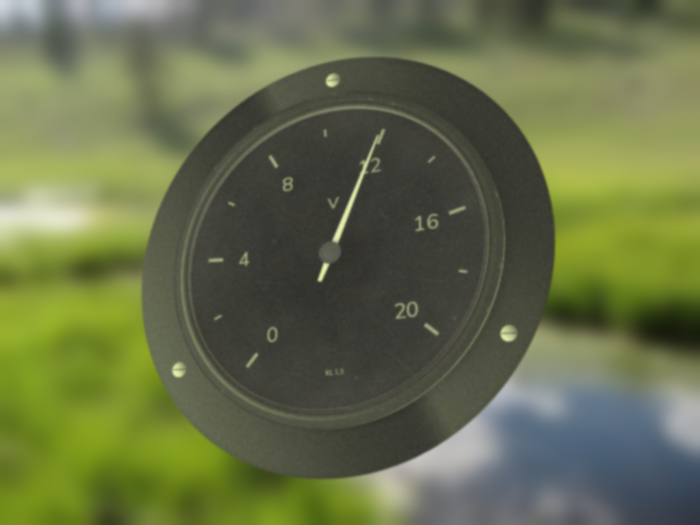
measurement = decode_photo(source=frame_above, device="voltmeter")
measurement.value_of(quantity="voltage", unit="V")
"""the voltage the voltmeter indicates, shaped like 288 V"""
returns 12 V
